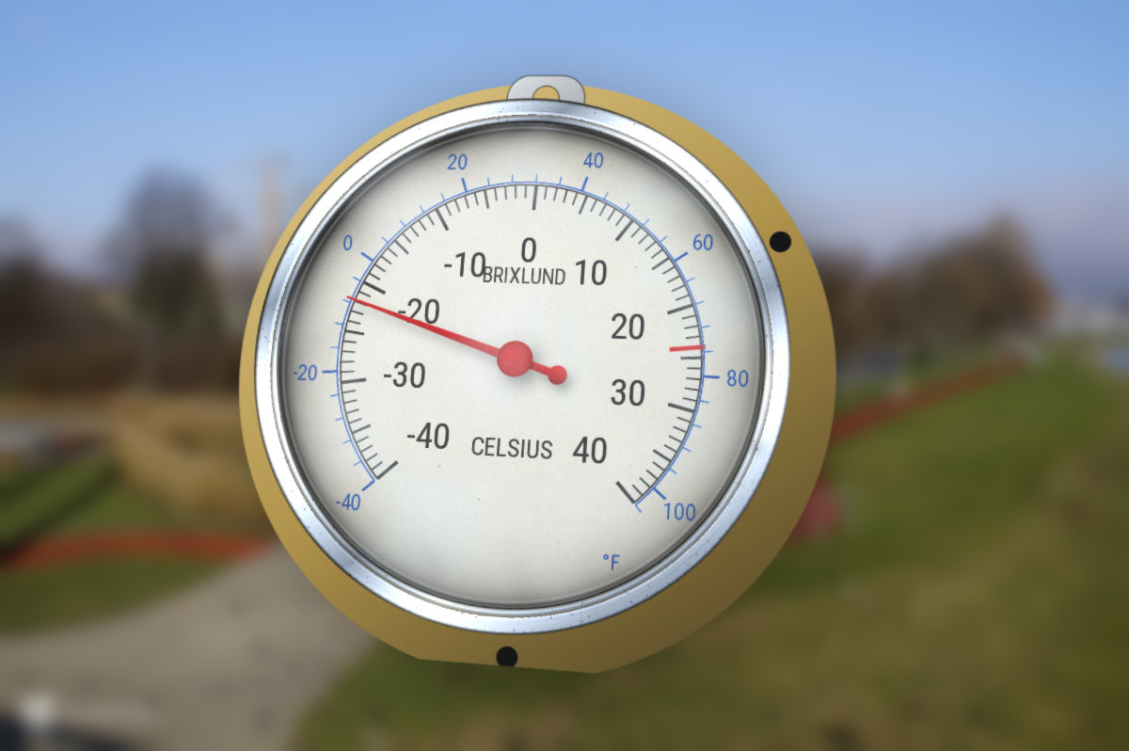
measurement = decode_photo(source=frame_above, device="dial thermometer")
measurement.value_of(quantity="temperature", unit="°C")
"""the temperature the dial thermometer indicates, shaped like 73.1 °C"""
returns -22 °C
